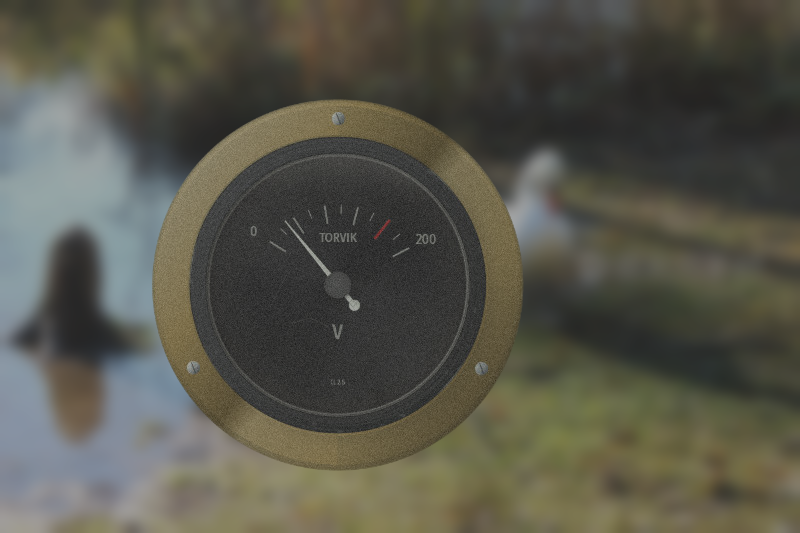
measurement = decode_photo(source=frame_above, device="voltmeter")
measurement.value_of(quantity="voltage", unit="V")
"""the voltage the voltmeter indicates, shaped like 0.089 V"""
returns 30 V
